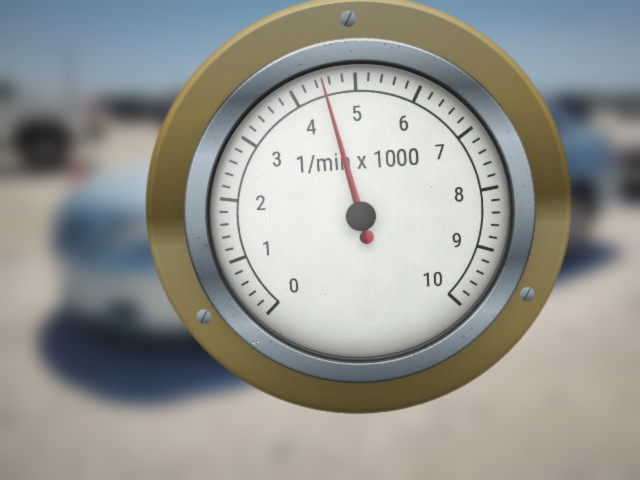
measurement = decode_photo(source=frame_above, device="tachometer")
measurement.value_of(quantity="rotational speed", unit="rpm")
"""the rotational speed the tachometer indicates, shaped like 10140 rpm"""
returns 4500 rpm
